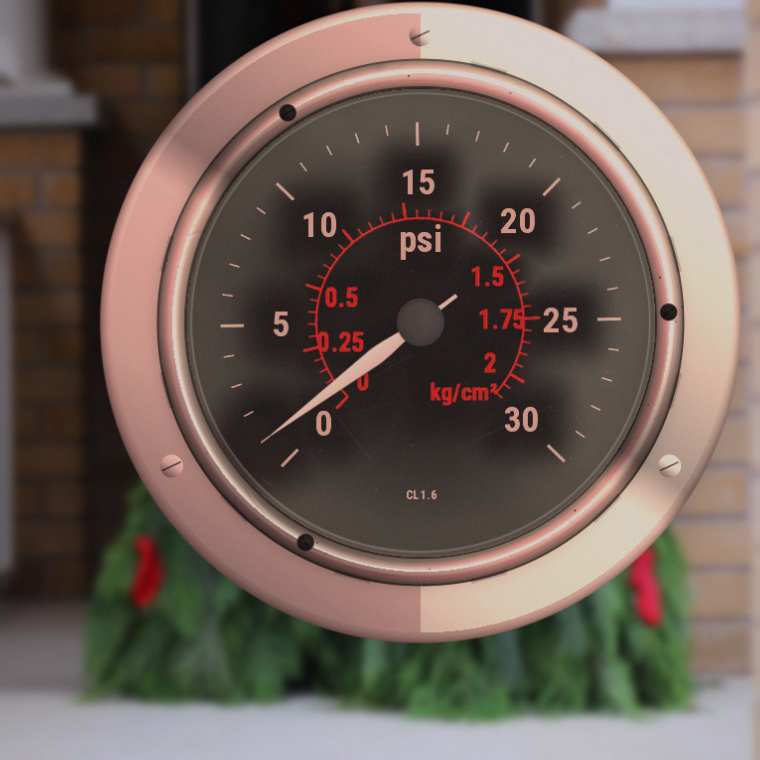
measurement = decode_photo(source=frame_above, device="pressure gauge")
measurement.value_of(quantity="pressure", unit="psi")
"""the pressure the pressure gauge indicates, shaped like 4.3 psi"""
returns 1 psi
